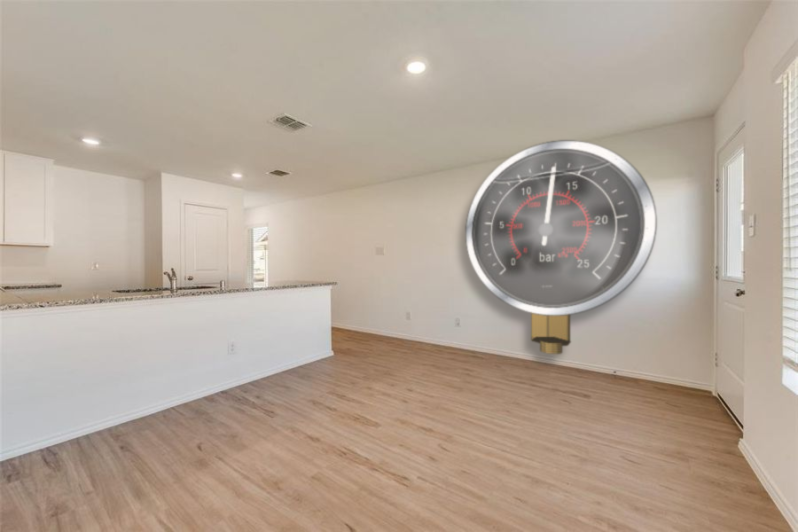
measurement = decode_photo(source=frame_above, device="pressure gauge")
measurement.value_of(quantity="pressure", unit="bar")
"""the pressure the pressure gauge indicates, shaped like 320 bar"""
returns 13 bar
